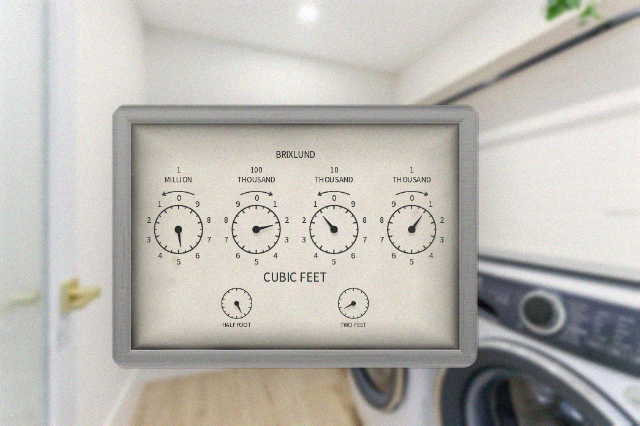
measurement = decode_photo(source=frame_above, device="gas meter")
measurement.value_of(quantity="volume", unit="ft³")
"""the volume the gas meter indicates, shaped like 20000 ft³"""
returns 521100 ft³
